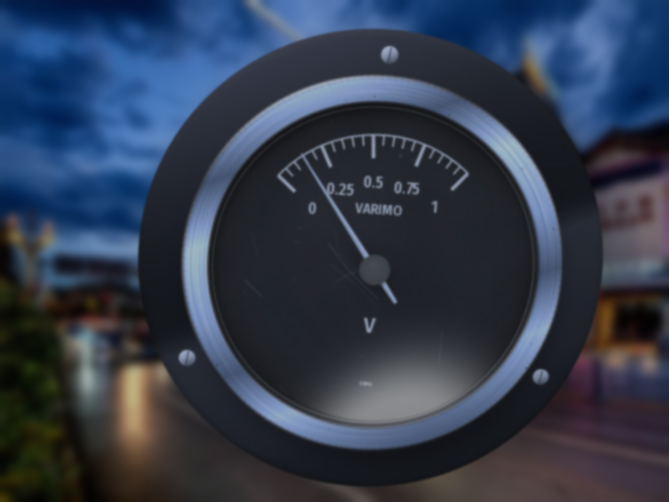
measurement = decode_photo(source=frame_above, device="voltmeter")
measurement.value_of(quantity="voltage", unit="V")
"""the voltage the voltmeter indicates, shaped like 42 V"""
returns 0.15 V
